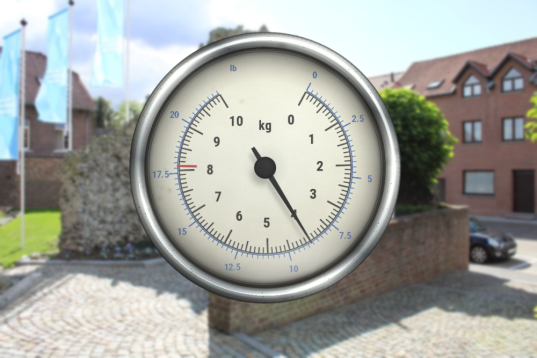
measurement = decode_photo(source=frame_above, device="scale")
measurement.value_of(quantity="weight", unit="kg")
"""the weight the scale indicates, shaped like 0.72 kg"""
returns 4 kg
